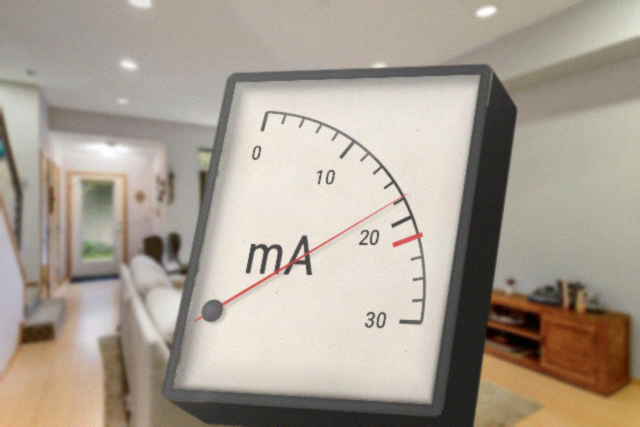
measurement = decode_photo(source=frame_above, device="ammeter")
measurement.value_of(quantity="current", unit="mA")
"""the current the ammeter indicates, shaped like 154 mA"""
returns 18 mA
